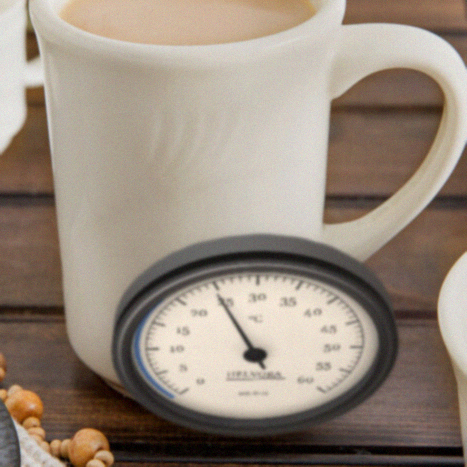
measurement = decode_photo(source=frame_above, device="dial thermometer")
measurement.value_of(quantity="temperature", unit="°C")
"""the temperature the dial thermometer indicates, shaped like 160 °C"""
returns 25 °C
